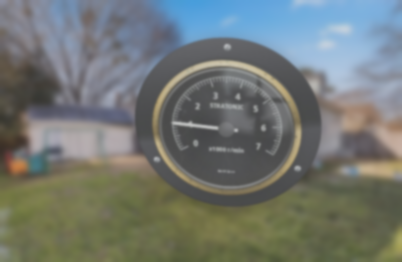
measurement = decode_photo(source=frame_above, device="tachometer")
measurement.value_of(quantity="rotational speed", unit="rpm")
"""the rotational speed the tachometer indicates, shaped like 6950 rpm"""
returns 1000 rpm
